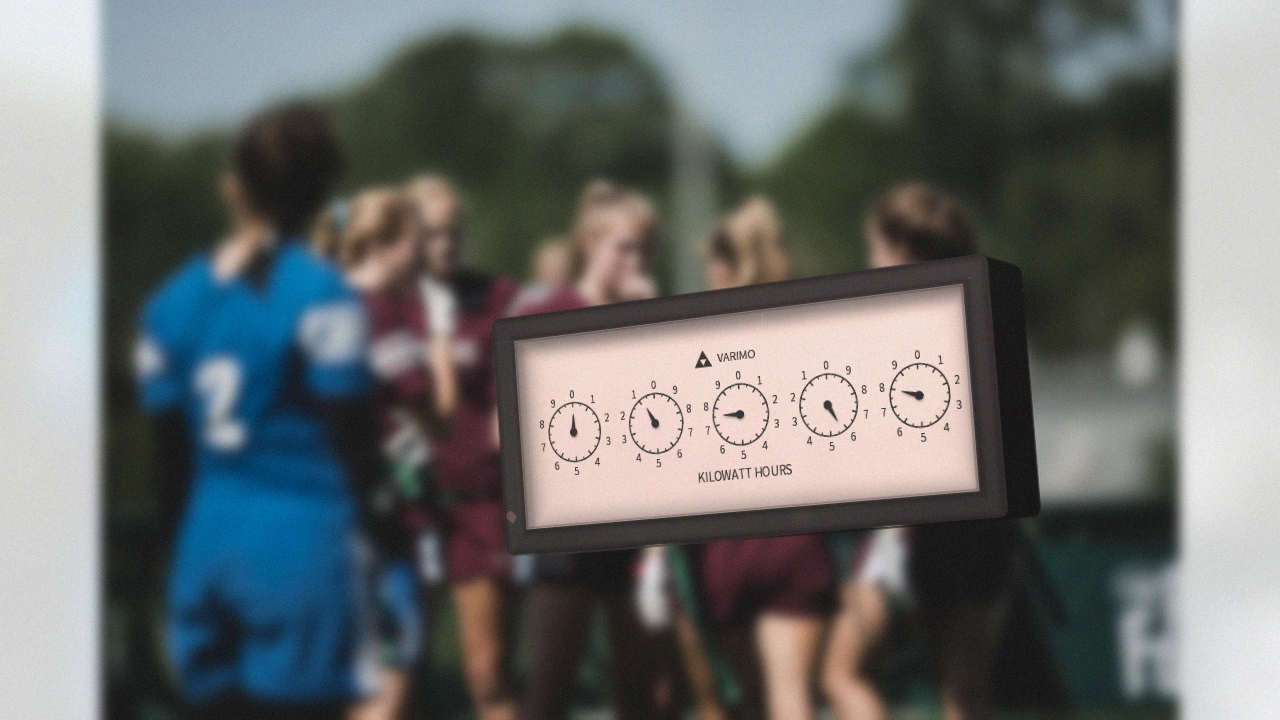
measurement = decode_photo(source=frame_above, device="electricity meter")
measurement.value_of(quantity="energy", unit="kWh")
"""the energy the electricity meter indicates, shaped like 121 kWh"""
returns 758 kWh
